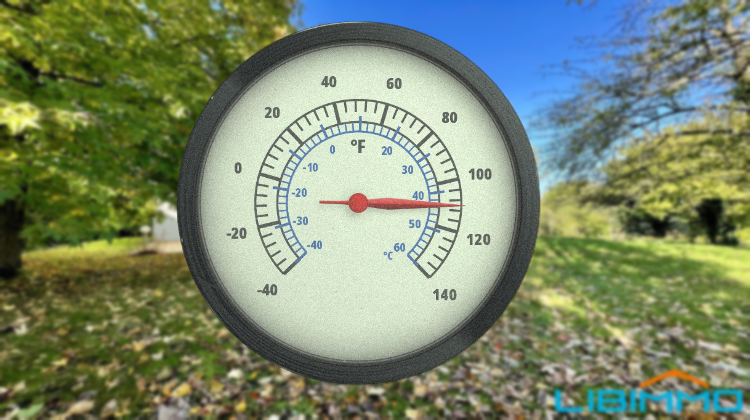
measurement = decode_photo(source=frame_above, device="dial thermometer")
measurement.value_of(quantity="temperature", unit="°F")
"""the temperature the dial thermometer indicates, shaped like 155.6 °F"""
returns 110 °F
